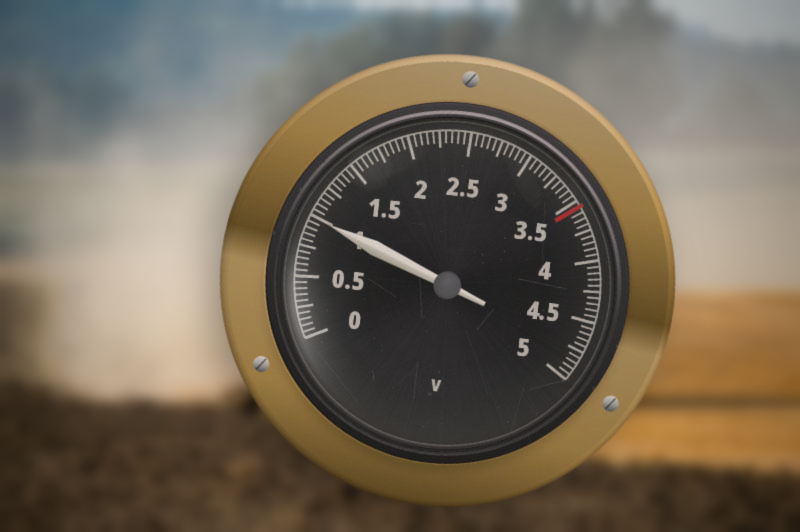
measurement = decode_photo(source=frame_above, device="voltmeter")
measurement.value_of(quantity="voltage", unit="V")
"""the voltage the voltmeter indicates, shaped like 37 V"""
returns 1 V
